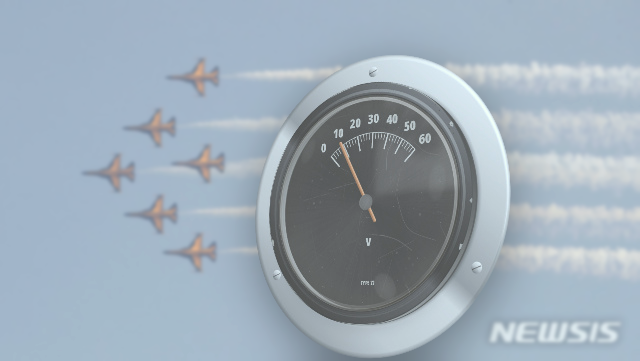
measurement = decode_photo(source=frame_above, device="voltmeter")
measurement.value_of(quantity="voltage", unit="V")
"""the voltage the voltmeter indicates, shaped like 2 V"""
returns 10 V
